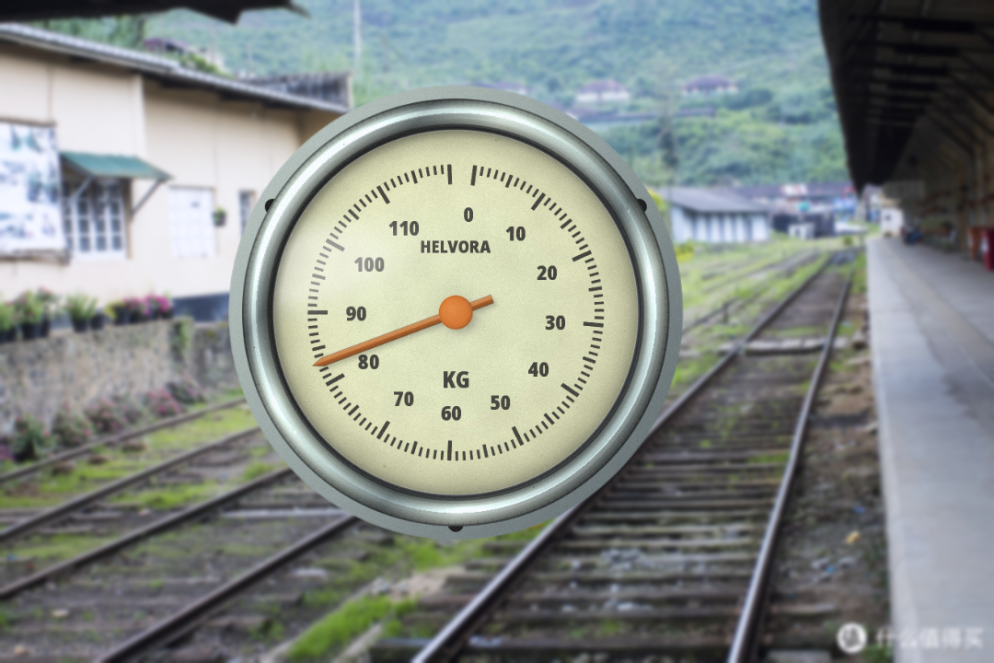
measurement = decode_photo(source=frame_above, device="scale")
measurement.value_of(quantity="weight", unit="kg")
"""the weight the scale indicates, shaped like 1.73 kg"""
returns 83 kg
